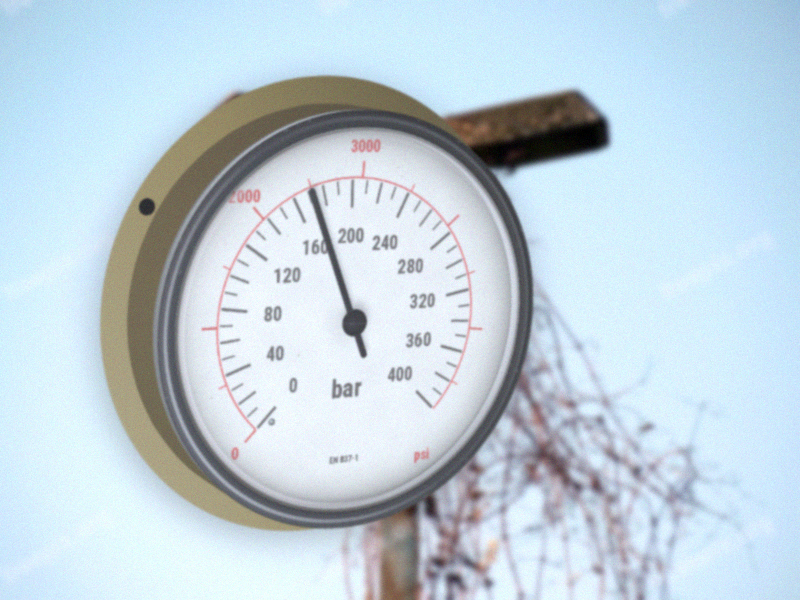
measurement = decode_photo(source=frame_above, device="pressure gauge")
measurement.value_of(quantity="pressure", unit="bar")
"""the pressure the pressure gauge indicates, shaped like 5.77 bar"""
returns 170 bar
